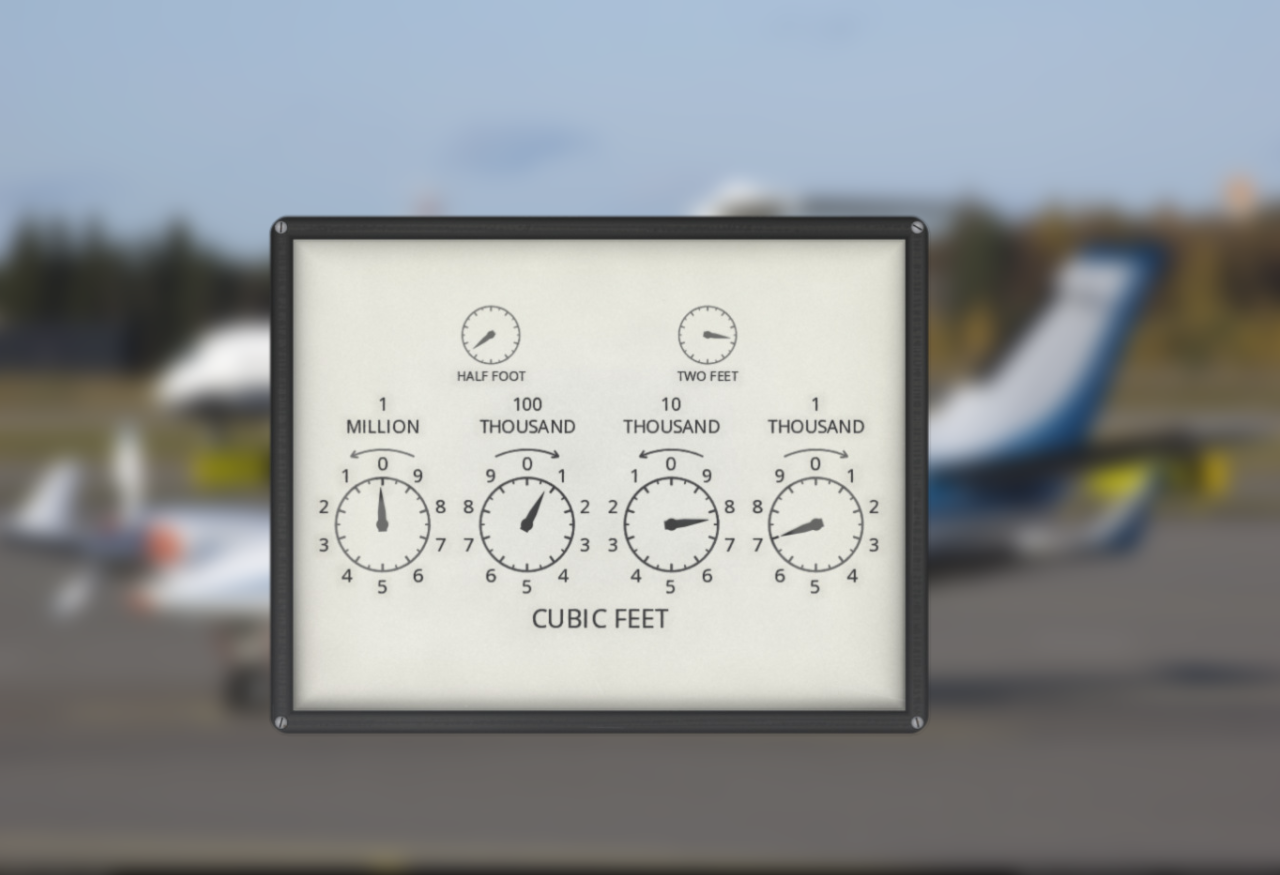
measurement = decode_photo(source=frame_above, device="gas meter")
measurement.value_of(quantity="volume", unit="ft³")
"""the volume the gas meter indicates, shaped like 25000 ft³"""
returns 7700 ft³
